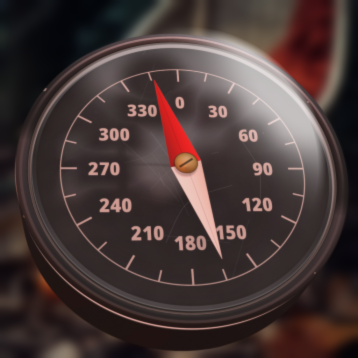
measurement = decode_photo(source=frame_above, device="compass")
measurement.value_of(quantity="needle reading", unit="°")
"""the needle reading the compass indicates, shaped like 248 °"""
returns 345 °
